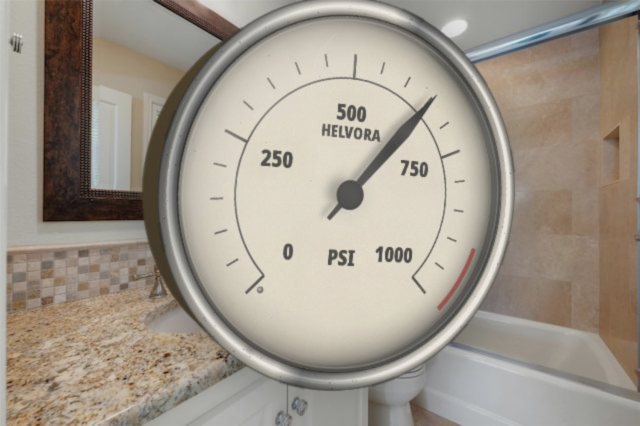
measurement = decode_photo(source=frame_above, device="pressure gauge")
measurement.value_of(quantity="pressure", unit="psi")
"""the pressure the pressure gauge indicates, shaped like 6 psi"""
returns 650 psi
